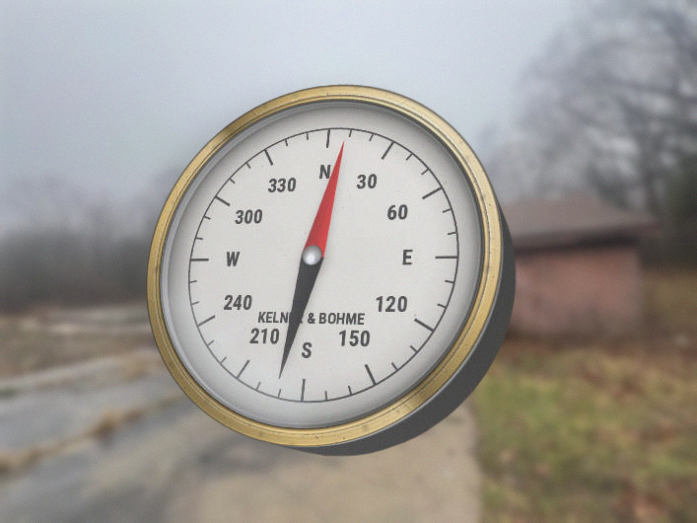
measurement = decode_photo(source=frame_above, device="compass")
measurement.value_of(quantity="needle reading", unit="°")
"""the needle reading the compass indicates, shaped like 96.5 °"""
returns 10 °
